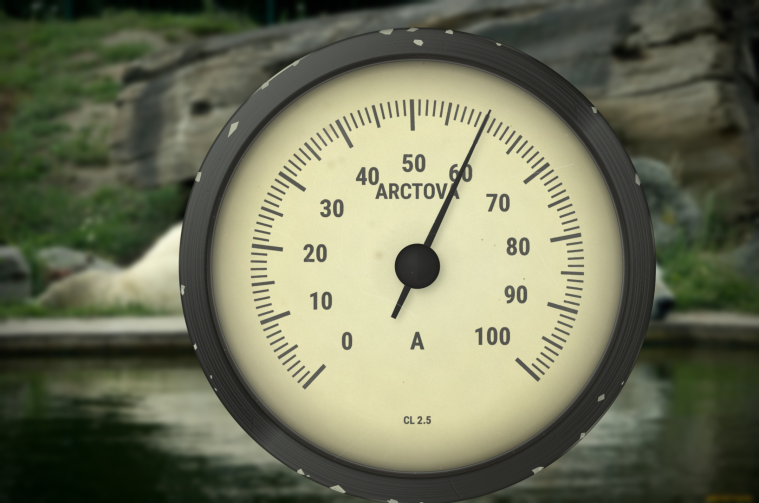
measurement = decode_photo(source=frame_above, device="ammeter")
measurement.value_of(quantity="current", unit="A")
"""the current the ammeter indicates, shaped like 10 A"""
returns 60 A
